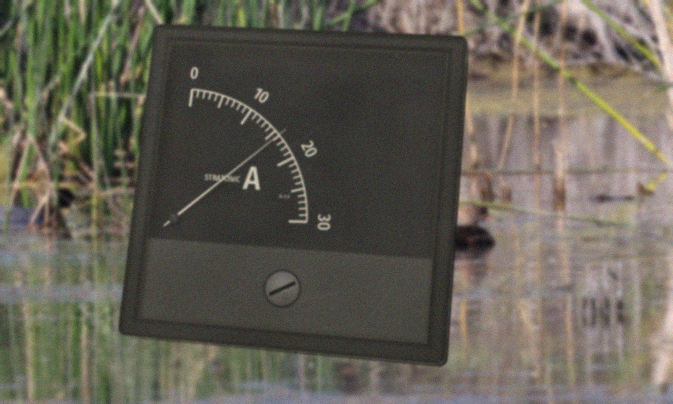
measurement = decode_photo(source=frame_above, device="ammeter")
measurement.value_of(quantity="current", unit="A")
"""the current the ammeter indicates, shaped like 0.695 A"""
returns 16 A
